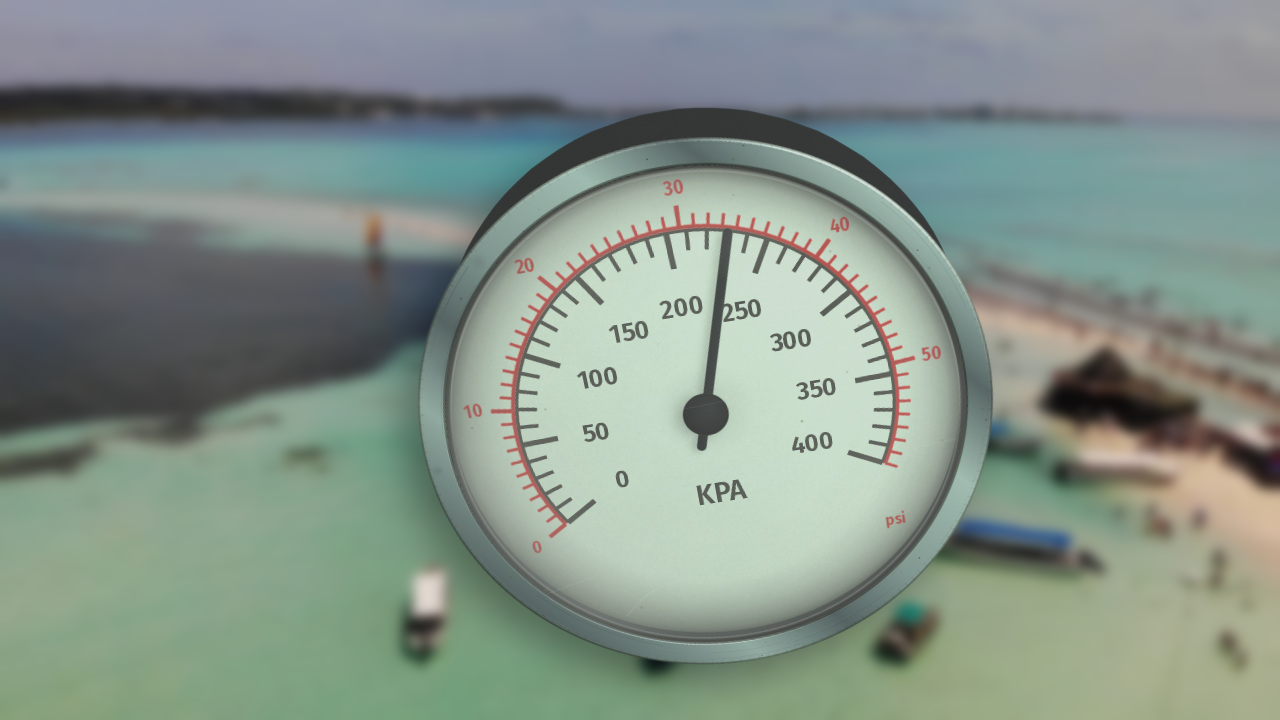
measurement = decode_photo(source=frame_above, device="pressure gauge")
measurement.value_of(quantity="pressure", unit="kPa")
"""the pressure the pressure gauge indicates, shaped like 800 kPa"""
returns 230 kPa
